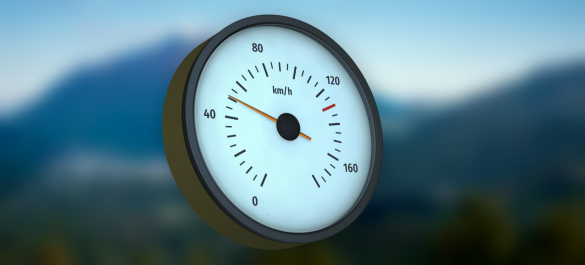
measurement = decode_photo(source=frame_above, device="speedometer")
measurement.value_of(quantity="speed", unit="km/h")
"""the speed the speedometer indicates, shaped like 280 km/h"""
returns 50 km/h
